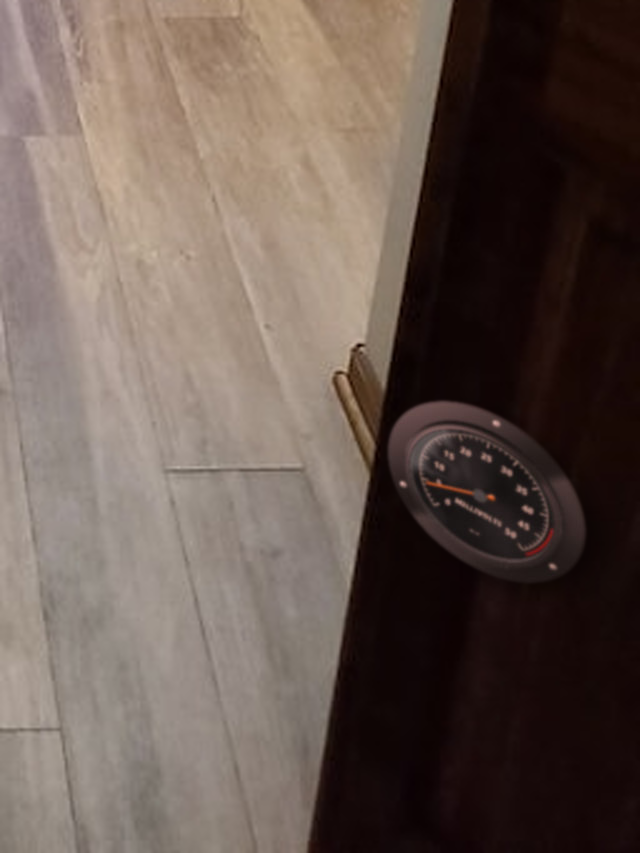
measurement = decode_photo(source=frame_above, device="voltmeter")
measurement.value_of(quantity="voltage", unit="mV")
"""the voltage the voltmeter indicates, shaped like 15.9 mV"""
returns 5 mV
